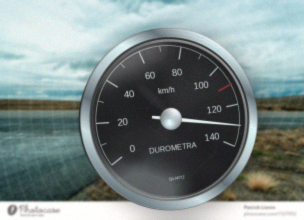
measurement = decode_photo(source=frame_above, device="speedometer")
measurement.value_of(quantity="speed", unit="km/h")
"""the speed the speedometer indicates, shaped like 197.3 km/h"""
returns 130 km/h
